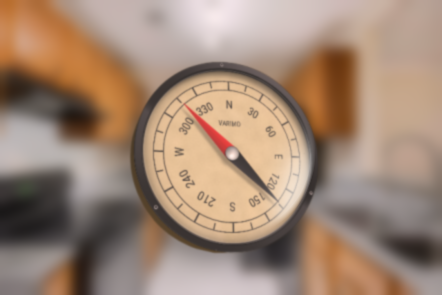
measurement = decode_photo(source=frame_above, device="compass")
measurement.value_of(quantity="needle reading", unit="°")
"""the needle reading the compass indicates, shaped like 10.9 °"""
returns 315 °
